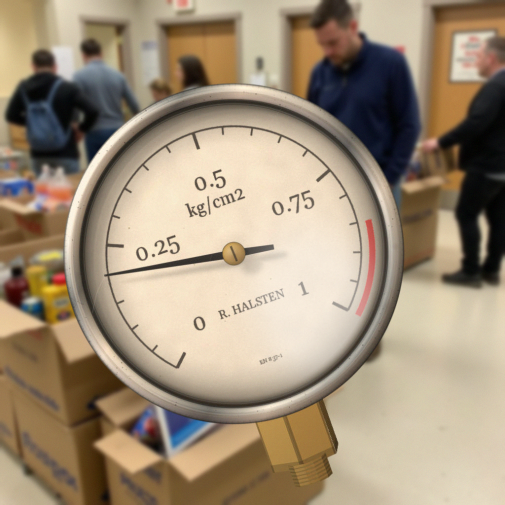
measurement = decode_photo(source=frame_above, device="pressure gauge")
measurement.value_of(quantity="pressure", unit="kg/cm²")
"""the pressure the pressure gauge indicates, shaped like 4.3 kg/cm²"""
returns 0.2 kg/cm²
